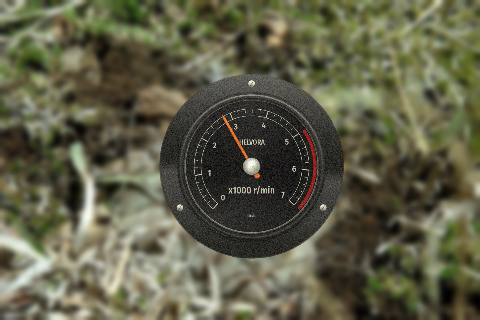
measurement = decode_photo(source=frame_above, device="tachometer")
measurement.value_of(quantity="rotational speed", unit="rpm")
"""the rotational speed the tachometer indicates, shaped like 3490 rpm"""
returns 2800 rpm
